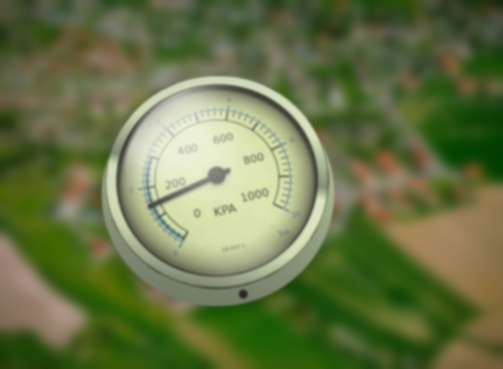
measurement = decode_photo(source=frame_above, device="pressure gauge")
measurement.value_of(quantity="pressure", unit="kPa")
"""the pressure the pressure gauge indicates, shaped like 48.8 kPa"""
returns 140 kPa
